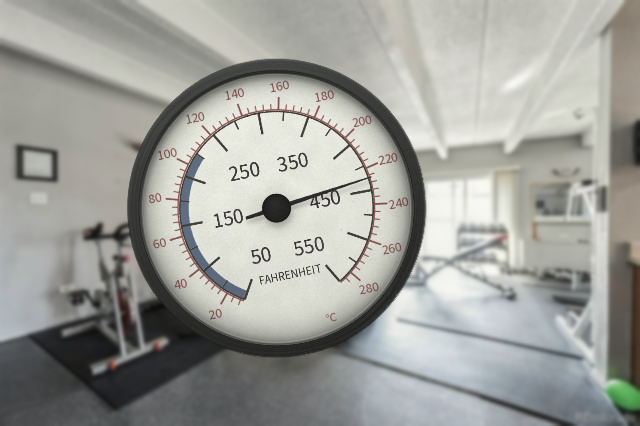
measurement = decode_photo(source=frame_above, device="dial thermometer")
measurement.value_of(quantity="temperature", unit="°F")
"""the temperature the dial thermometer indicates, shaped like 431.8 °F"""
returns 437.5 °F
